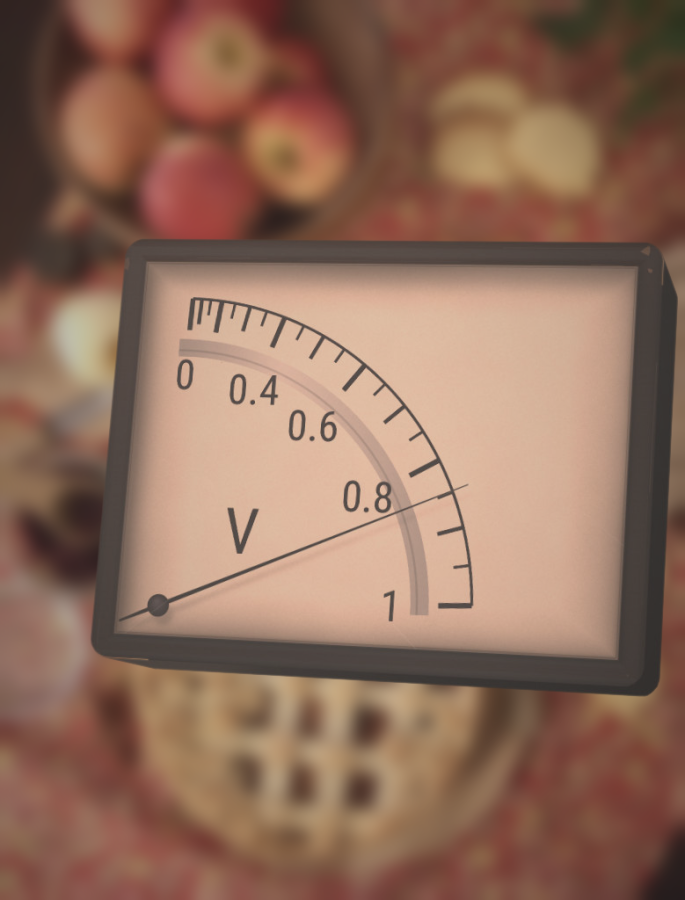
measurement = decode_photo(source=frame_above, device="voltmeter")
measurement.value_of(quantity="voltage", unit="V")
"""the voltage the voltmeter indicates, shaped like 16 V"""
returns 0.85 V
